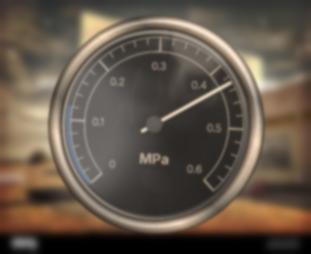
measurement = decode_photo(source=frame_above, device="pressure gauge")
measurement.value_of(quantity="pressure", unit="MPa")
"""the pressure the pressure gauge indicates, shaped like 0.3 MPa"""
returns 0.43 MPa
